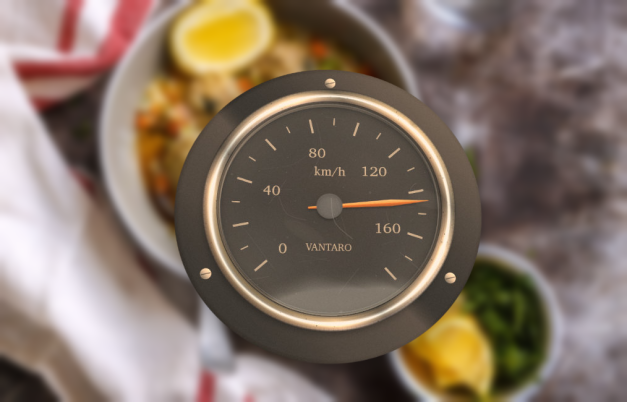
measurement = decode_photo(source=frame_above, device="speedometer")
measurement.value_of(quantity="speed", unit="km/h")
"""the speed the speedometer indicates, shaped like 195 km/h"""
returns 145 km/h
